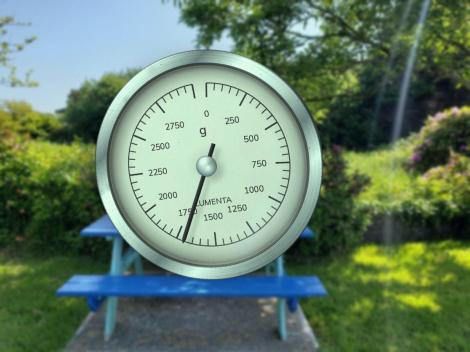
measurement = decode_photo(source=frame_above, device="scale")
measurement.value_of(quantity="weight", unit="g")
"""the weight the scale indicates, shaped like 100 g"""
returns 1700 g
